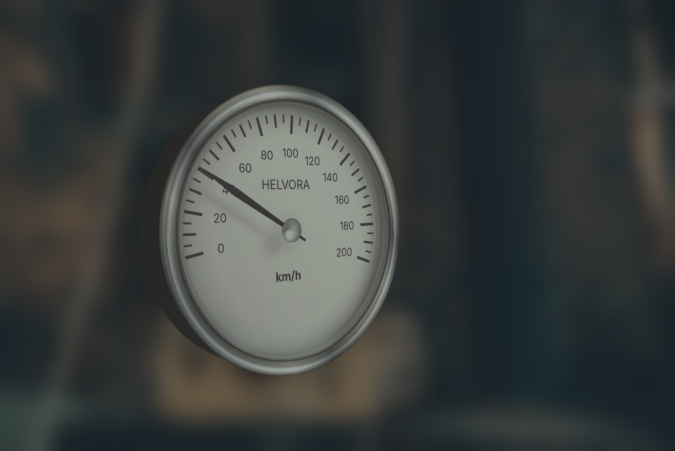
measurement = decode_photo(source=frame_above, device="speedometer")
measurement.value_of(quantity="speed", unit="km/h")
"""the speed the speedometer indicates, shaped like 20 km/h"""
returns 40 km/h
